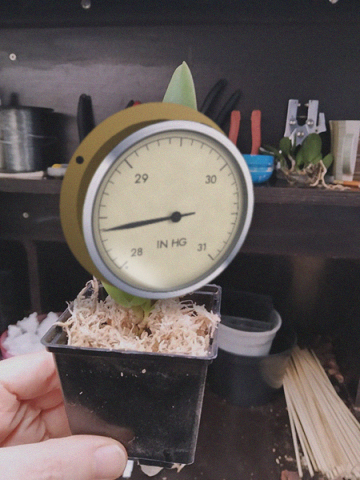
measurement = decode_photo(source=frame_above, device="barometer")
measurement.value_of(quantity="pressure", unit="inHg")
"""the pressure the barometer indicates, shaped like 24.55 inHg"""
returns 28.4 inHg
